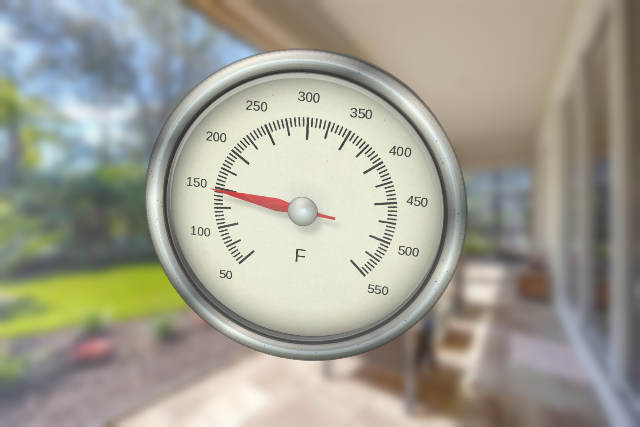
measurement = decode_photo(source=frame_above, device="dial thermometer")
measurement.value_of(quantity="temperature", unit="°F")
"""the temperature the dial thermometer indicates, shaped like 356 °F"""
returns 150 °F
